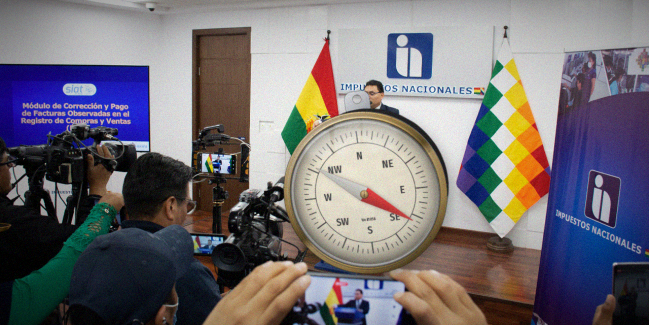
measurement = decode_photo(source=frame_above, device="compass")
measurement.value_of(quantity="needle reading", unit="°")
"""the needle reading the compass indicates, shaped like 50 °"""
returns 125 °
